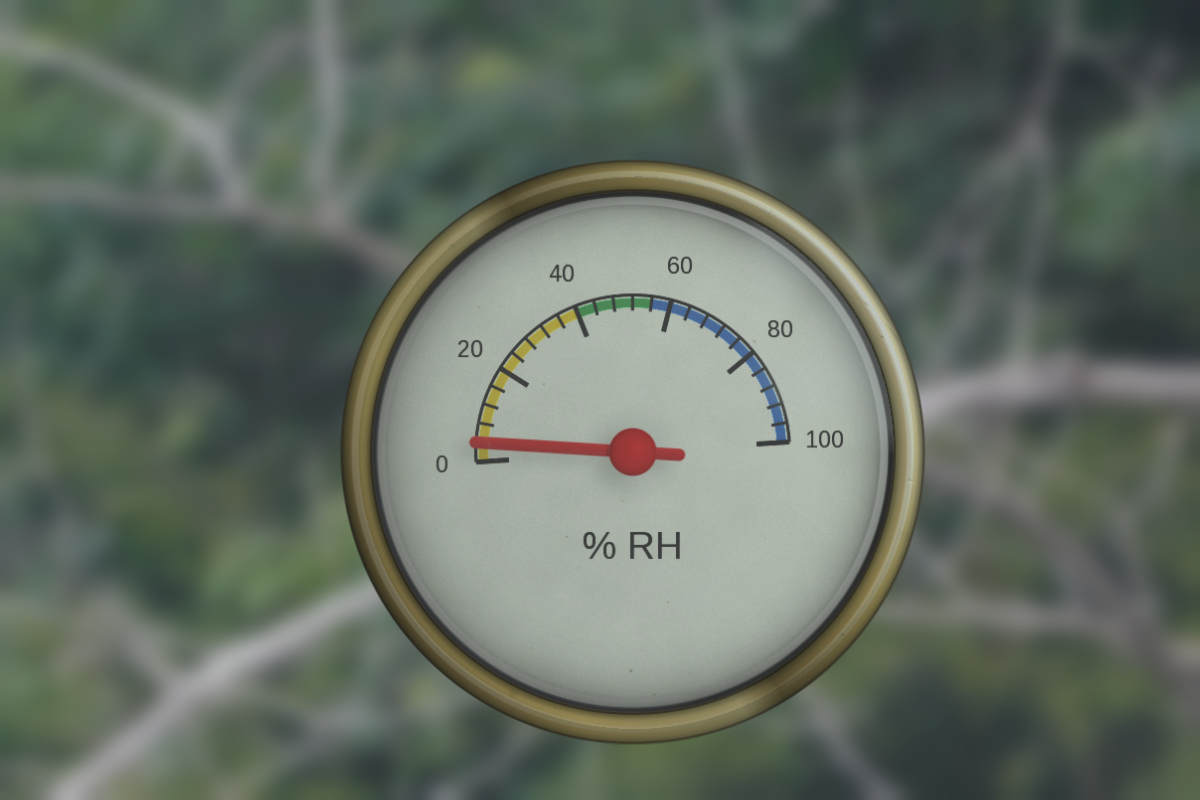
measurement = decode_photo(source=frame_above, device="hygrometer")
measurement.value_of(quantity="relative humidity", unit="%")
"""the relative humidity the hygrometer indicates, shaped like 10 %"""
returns 4 %
